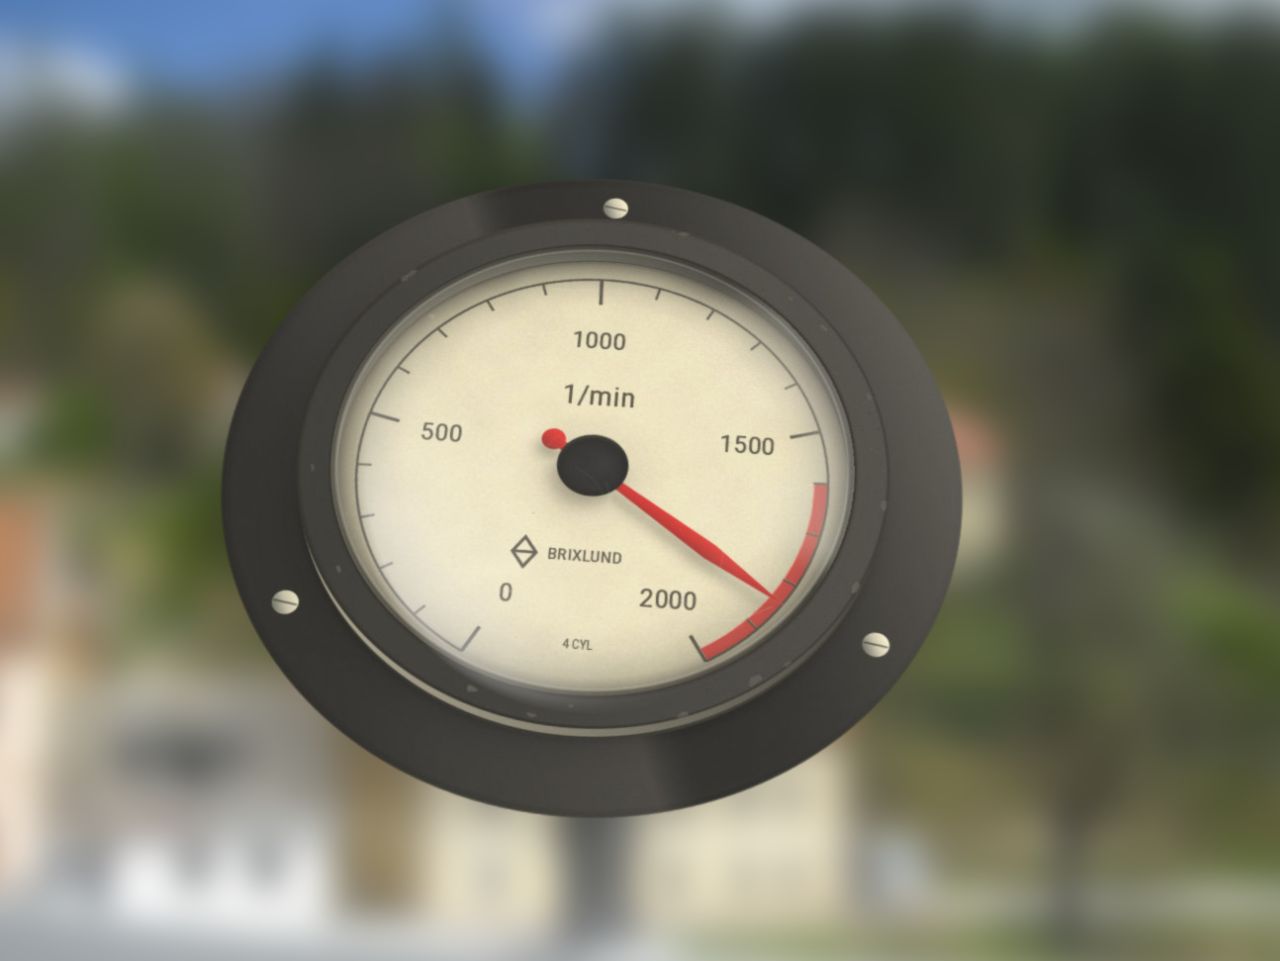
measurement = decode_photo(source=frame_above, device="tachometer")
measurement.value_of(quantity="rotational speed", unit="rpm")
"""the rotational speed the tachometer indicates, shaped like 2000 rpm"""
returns 1850 rpm
